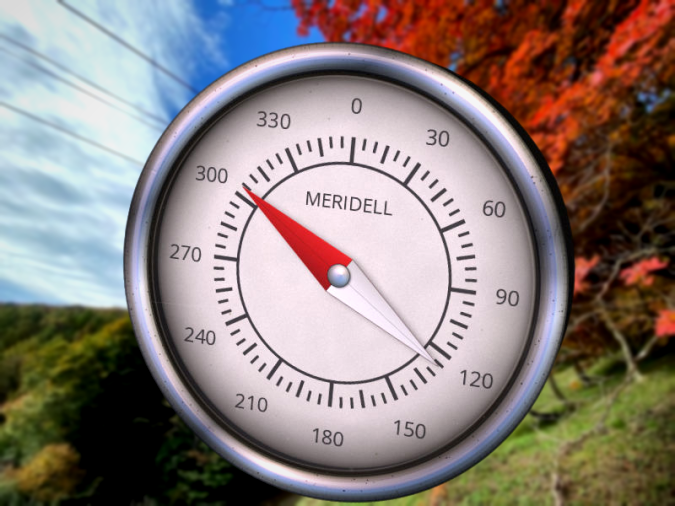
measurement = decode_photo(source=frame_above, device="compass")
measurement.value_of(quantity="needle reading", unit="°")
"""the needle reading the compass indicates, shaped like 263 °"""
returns 305 °
